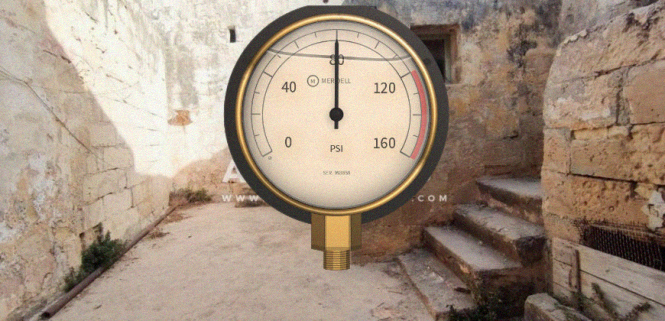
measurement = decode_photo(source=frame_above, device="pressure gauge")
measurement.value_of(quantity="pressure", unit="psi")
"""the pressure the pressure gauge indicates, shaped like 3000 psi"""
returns 80 psi
